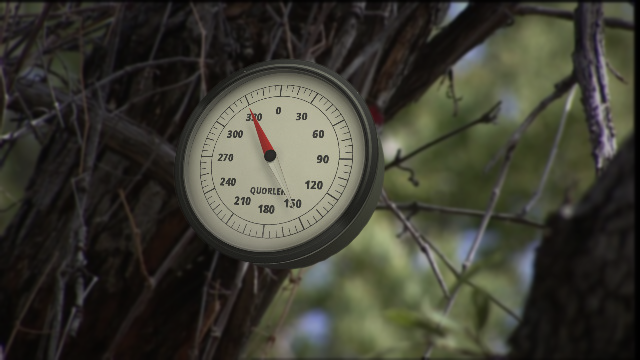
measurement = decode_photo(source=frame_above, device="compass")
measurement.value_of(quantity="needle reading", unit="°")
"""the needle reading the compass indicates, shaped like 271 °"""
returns 330 °
